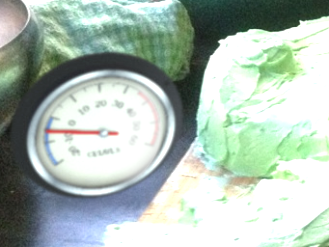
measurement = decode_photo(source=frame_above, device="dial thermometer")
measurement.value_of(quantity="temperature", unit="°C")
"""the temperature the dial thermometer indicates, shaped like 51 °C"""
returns -5 °C
